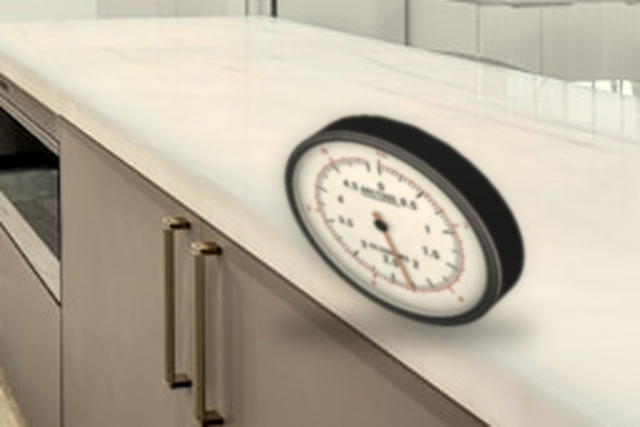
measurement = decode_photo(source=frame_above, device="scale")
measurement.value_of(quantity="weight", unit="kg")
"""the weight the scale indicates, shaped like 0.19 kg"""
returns 2.25 kg
